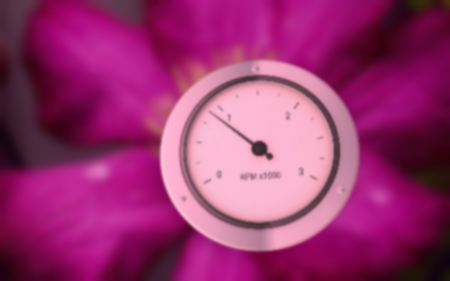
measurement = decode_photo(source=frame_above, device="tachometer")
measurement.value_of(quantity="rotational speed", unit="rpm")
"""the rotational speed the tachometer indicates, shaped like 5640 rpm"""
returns 875 rpm
